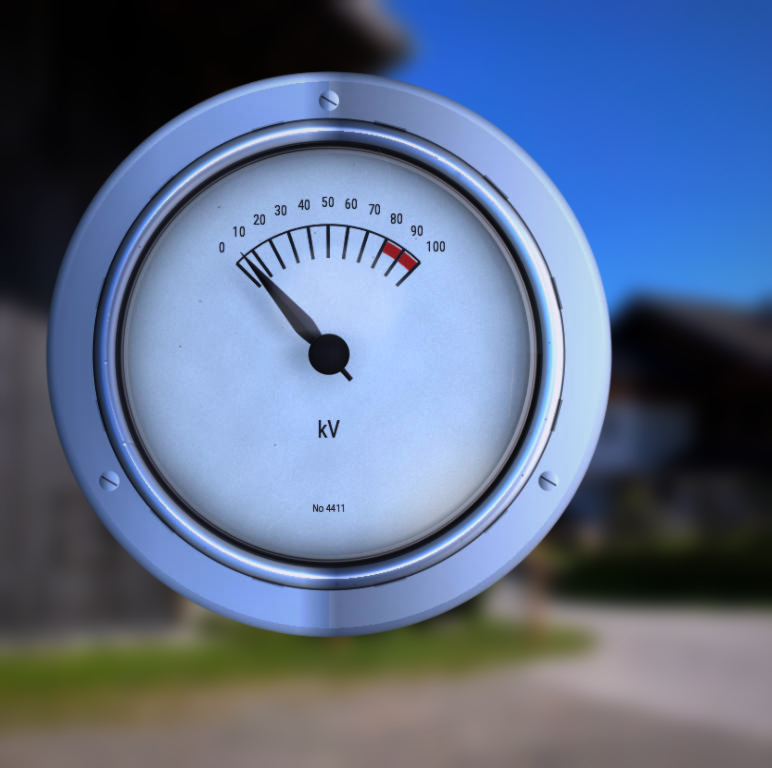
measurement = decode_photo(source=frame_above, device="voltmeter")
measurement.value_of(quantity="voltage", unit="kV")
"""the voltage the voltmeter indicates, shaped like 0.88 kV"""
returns 5 kV
